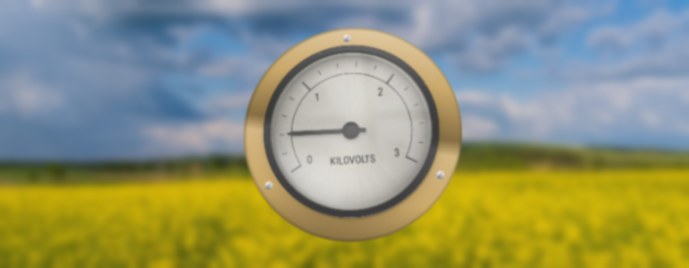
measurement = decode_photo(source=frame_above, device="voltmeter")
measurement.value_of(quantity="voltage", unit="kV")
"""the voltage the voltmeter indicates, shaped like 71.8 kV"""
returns 0.4 kV
